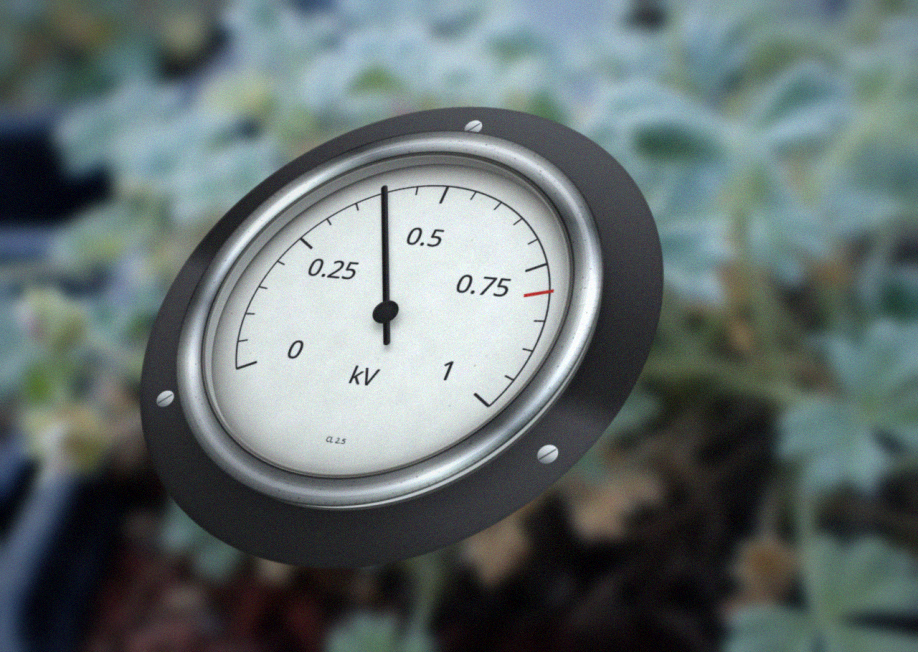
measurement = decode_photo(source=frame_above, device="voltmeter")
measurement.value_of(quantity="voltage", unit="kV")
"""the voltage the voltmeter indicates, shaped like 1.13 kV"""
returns 0.4 kV
